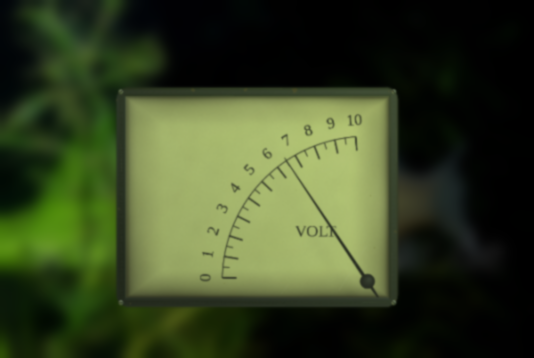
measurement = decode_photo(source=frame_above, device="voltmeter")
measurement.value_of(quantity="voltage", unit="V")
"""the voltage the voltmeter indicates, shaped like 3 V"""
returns 6.5 V
